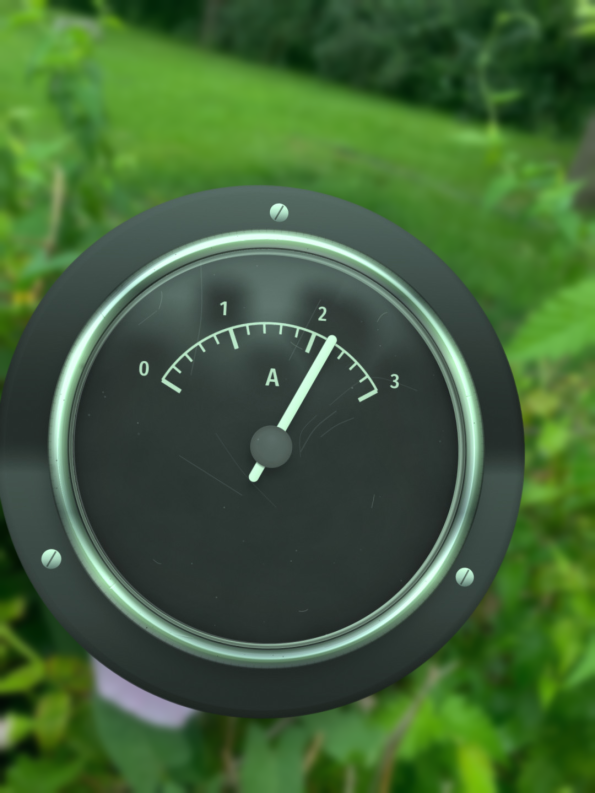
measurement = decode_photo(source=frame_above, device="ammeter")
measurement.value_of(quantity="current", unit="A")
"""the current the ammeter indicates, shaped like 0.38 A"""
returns 2.2 A
